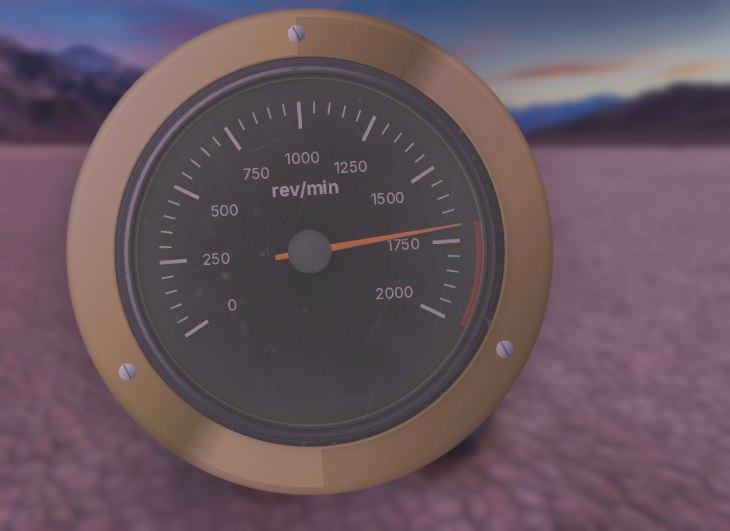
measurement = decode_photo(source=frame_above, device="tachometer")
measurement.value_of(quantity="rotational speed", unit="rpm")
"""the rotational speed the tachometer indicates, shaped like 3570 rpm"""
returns 1700 rpm
